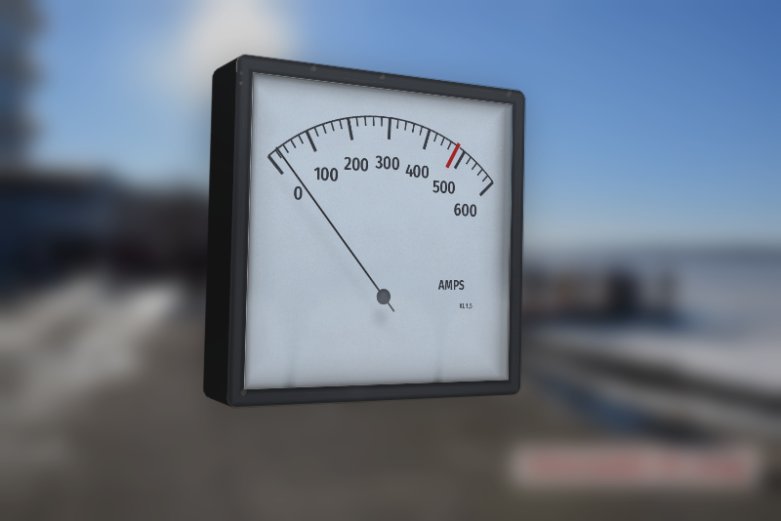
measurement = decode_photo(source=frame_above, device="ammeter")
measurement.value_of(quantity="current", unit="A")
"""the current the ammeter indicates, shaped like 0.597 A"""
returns 20 A
